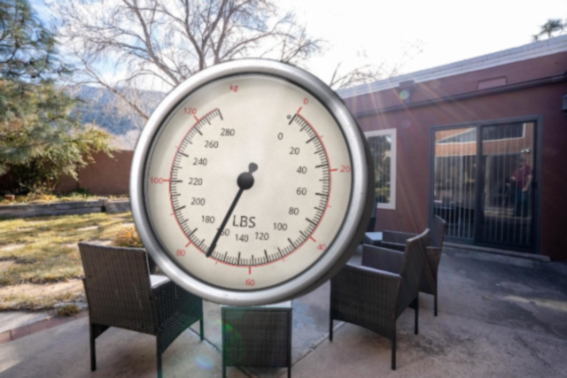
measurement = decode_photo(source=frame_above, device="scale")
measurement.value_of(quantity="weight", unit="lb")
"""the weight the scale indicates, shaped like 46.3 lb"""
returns 160 lb
